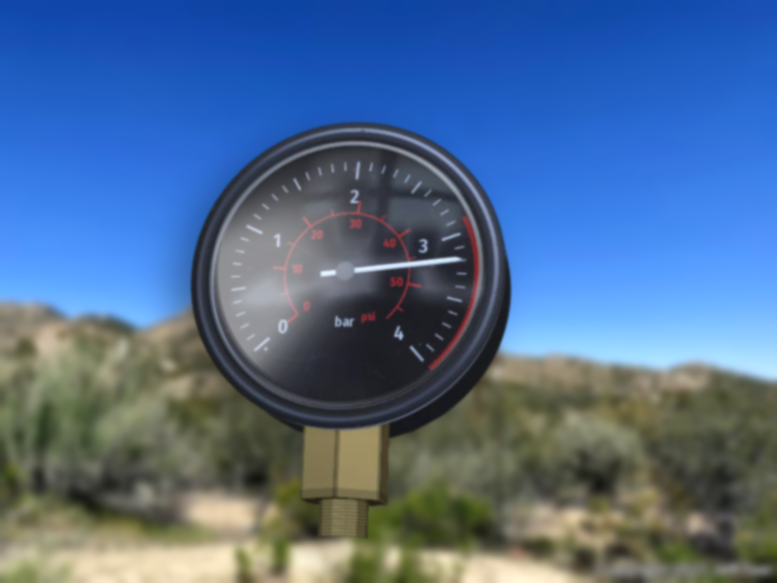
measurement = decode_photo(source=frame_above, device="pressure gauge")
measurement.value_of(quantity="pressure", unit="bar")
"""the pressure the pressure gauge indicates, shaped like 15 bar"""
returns 3.2 bar
